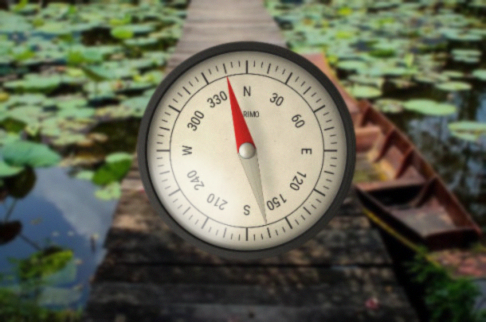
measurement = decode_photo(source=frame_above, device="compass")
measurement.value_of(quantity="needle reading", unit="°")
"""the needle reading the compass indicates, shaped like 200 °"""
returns 345 °
